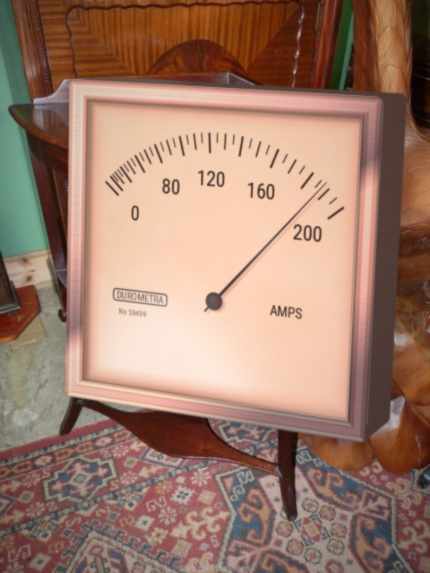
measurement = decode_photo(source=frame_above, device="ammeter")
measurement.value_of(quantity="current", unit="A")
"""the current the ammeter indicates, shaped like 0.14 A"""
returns 187.5 A
